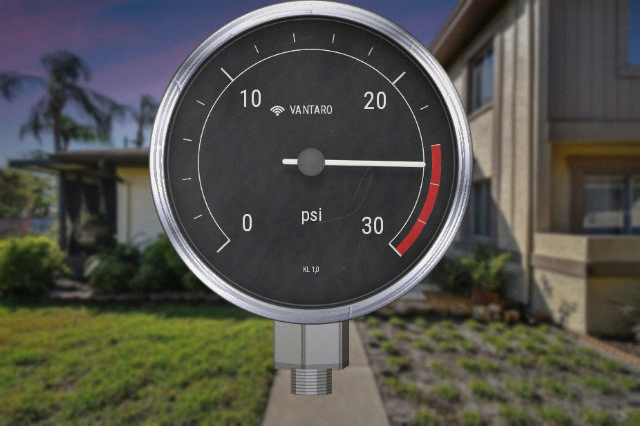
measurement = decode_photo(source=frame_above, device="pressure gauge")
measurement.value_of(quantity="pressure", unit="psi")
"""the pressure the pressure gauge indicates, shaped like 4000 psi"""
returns 25 psi
